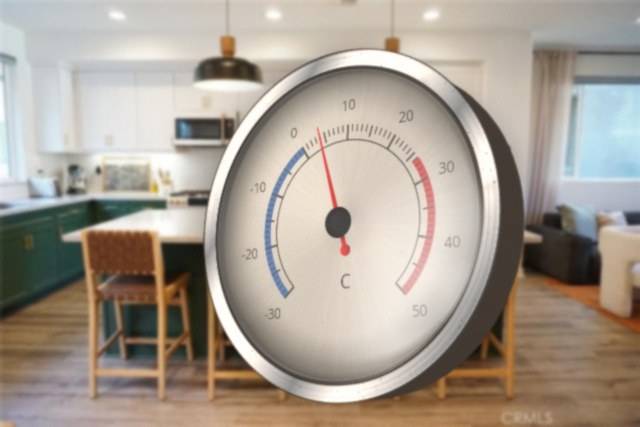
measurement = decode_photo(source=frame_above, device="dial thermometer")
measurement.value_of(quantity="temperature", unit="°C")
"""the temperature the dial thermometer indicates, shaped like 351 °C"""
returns 5 °C
